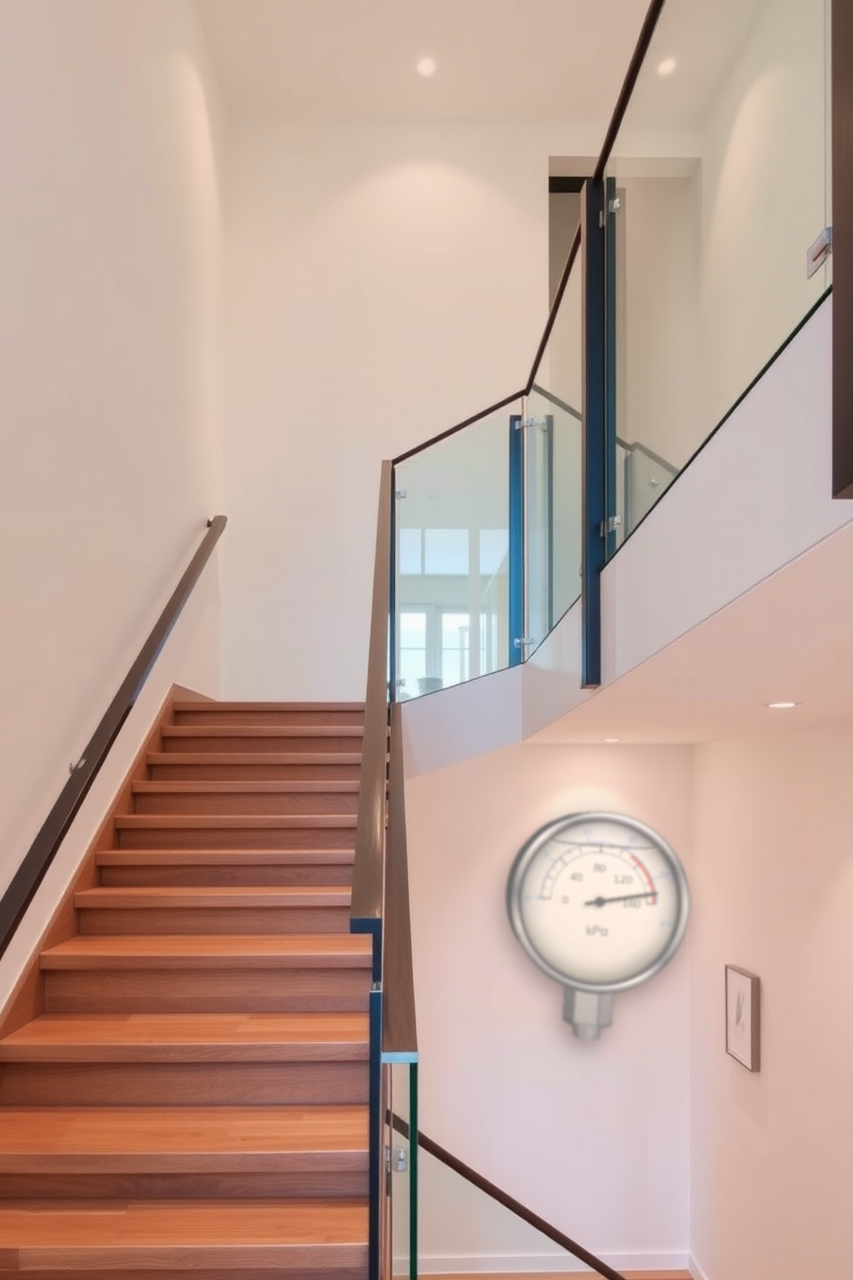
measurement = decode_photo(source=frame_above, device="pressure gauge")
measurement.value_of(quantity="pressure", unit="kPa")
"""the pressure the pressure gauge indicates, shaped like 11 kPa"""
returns 150 kPa
